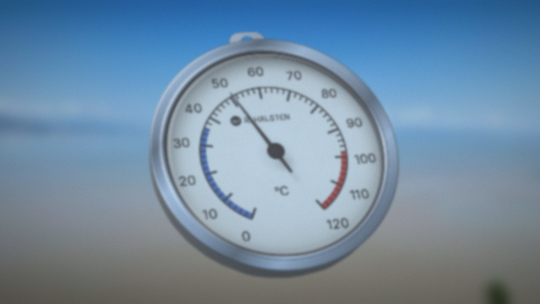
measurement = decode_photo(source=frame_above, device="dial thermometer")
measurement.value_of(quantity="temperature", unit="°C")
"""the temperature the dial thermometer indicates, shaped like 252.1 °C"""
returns 50 °C
